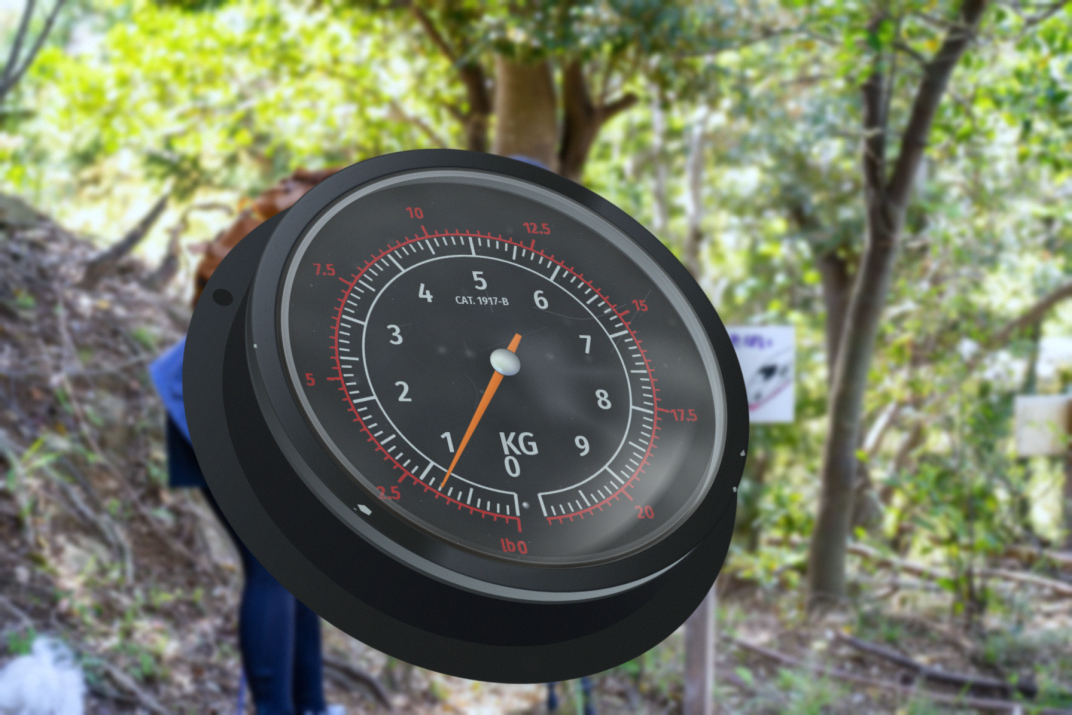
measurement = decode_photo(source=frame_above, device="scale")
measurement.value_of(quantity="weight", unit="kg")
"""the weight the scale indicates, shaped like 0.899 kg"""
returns 0.8 kg
